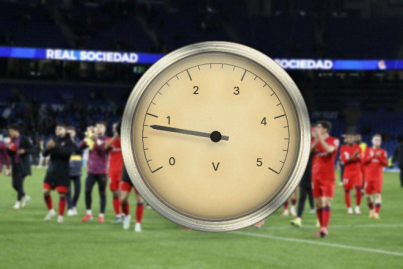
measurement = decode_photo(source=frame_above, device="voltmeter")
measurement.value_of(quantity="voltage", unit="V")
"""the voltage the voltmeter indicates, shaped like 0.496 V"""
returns 0.8 V
